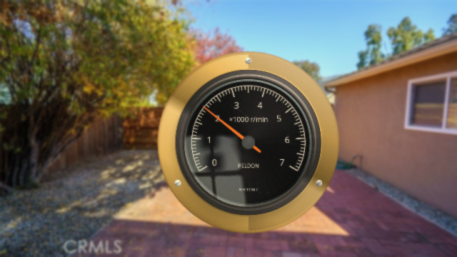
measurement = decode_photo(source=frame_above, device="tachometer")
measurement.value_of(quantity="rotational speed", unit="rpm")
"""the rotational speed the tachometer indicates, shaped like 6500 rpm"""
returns 2000 rpm
